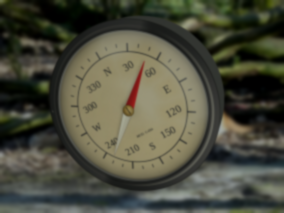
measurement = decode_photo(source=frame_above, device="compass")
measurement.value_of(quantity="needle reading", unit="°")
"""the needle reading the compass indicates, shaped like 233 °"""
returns 50 °
